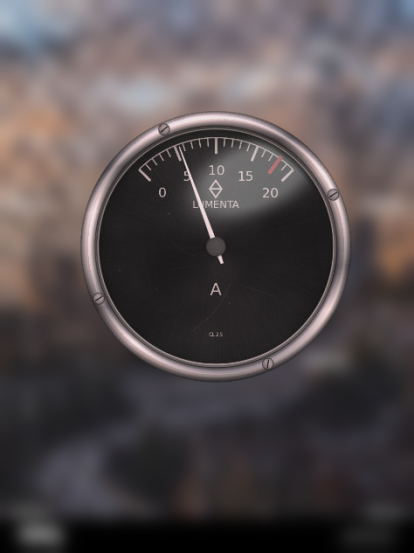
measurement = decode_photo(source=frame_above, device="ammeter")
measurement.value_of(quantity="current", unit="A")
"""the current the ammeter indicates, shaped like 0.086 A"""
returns 5.5 A
